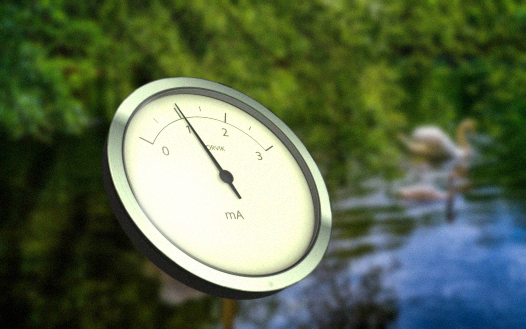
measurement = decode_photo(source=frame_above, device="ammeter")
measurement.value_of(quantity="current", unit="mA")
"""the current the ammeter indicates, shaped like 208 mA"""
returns 1 mA
